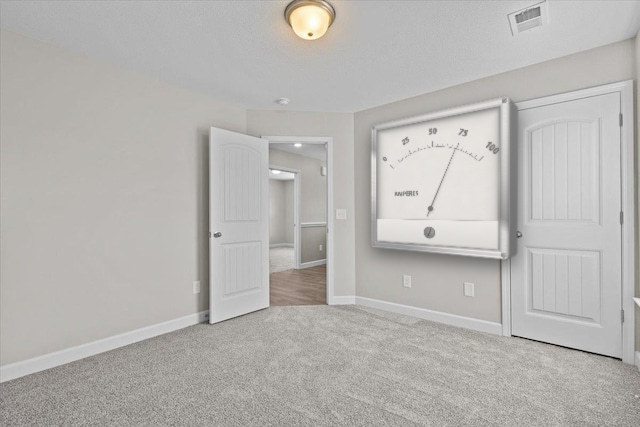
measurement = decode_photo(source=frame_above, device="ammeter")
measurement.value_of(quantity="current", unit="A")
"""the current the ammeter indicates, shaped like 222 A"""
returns 75 A
